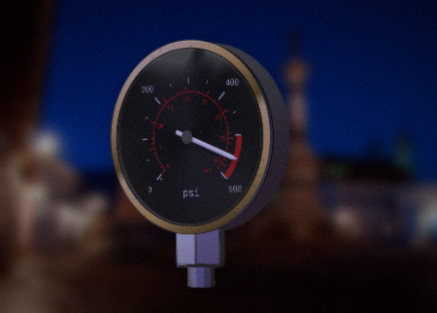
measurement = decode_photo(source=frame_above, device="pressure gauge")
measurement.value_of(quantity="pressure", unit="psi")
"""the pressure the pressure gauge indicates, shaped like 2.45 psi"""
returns 550 psi
